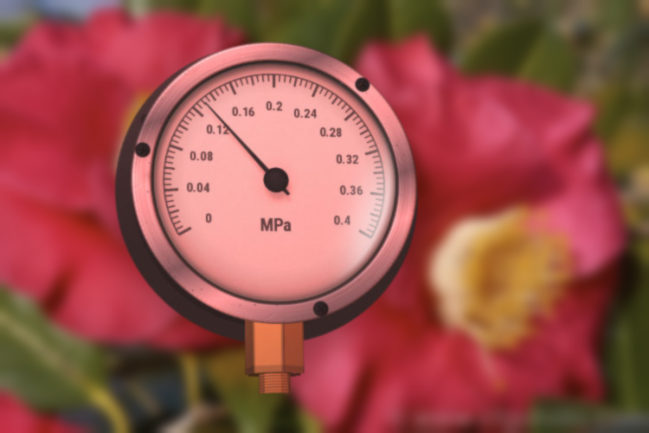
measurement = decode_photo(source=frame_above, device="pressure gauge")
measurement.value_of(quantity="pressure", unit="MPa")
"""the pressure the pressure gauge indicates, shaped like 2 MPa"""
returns 0.13 MPa
